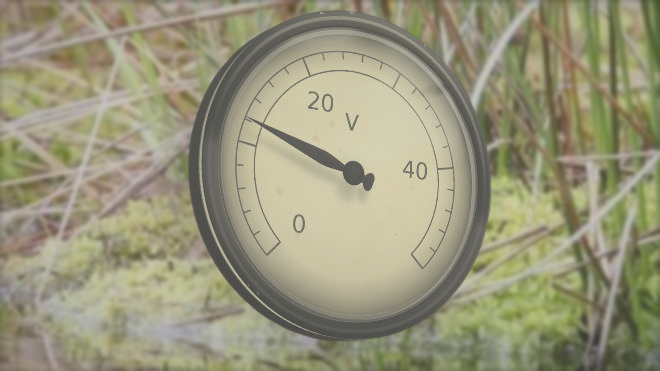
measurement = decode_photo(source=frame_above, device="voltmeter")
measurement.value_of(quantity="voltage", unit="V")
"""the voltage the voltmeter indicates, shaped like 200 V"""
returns 12 V
